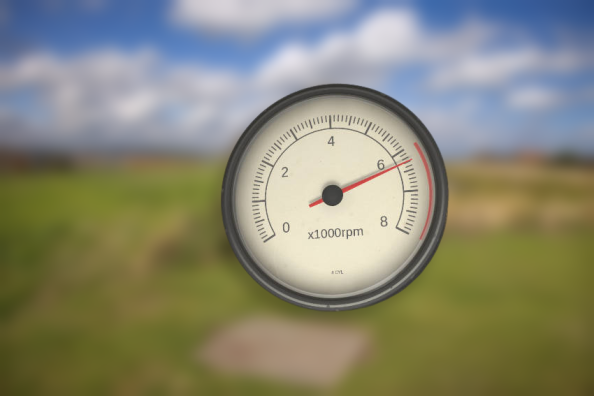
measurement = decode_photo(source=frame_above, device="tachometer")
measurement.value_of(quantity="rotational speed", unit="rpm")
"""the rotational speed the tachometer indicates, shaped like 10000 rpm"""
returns 6300 rpm
